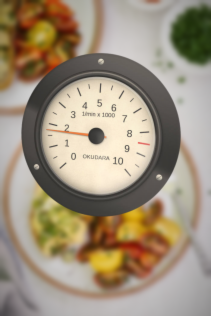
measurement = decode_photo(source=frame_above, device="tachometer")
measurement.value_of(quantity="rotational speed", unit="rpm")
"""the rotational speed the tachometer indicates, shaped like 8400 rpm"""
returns 1750 rpm
